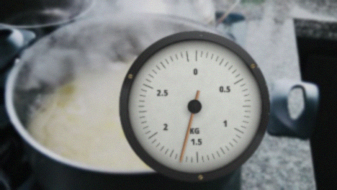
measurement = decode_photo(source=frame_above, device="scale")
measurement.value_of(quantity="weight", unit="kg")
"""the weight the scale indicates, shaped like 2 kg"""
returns 1.65 kg
